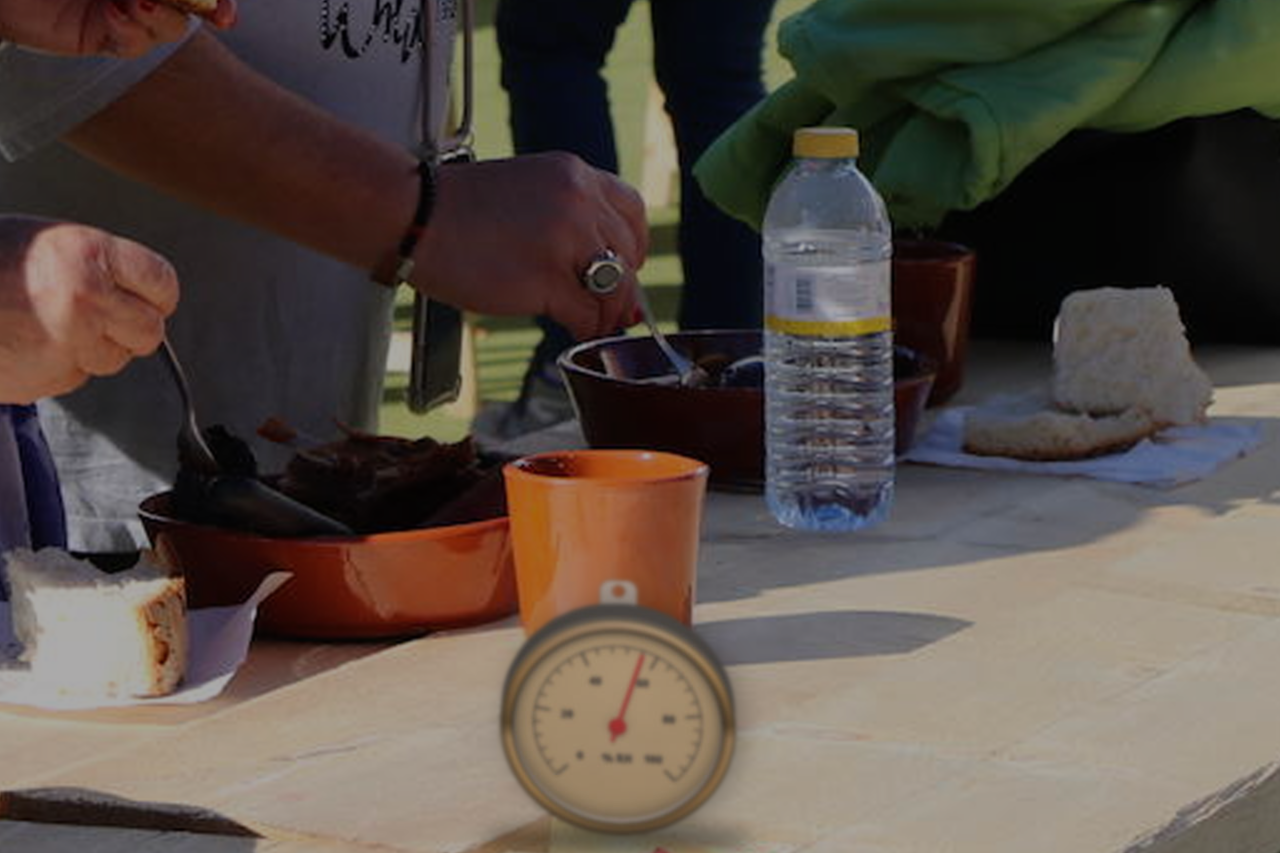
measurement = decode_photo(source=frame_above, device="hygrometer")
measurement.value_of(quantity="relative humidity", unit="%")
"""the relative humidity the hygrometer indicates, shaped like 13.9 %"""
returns 56 %
